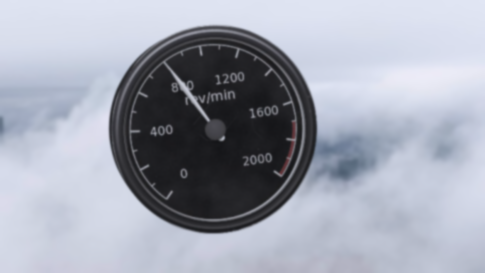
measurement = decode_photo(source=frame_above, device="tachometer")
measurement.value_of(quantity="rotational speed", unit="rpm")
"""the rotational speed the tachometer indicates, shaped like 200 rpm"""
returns 800 rpm
